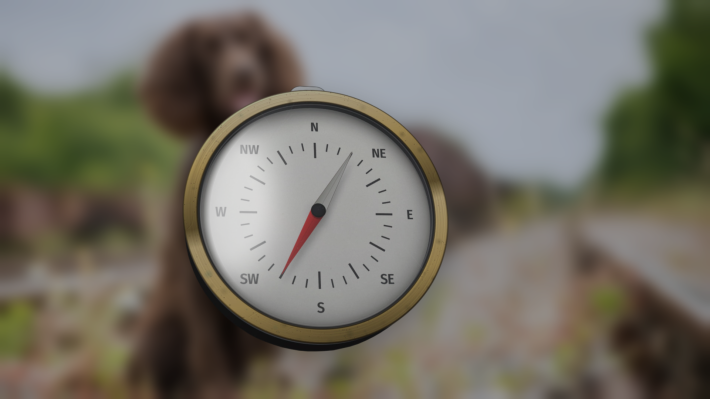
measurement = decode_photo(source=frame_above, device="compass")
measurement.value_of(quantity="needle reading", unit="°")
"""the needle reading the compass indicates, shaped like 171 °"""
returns 210 °
